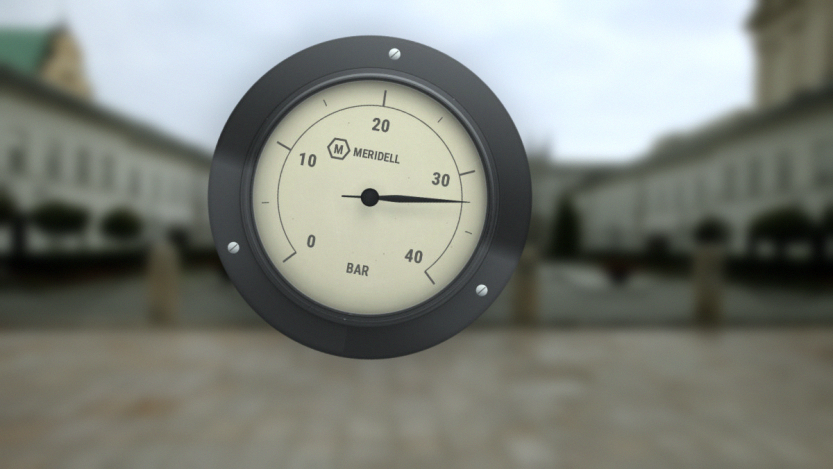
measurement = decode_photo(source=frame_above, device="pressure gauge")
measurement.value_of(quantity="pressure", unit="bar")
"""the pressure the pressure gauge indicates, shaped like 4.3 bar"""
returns 32.5 bar
